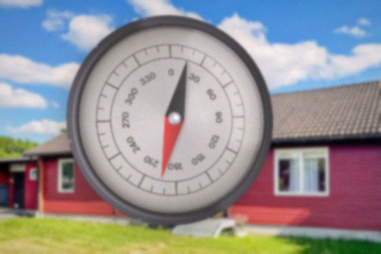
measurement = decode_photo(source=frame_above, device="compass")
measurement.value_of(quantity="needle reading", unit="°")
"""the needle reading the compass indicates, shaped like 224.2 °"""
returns 195 °
